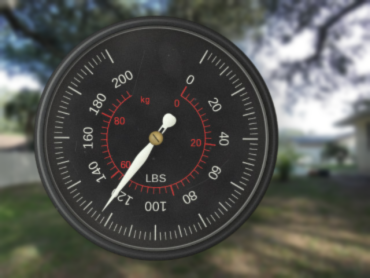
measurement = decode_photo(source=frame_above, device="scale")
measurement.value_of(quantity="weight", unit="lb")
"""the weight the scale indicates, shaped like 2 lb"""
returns 124 lb
